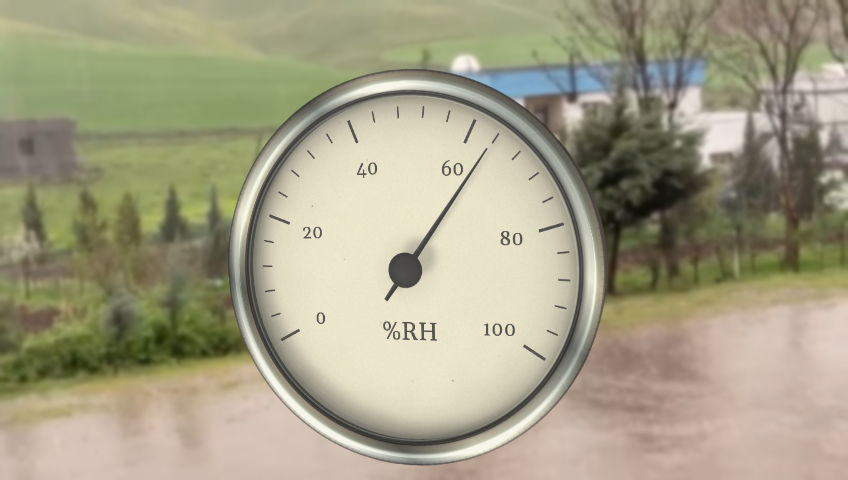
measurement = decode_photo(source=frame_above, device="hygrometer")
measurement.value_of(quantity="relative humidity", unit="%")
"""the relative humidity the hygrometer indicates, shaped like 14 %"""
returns 64 %
